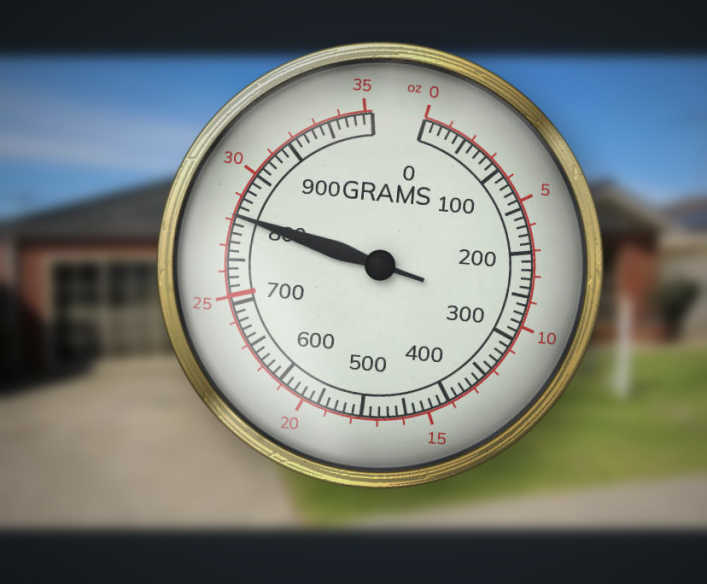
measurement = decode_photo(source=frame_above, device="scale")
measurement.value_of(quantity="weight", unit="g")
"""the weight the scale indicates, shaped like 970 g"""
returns 800 g
